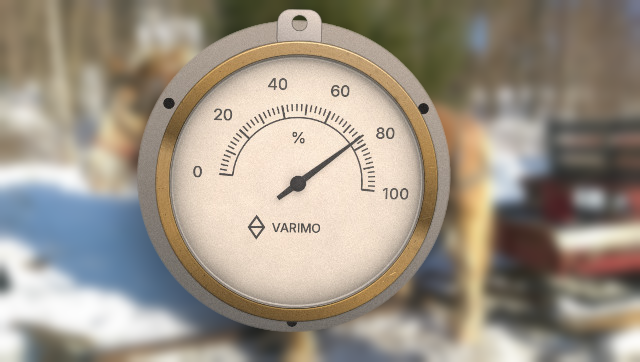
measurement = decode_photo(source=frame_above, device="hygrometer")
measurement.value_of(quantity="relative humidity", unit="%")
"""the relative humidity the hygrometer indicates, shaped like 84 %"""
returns 76 %
